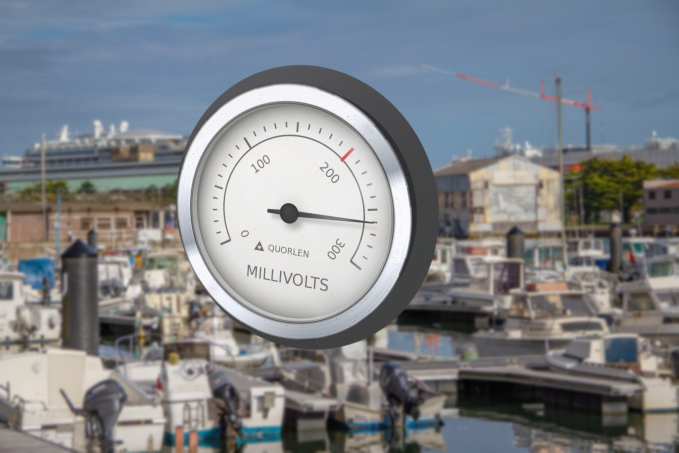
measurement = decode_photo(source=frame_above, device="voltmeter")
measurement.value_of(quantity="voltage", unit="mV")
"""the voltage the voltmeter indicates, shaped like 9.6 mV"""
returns 260 mV
